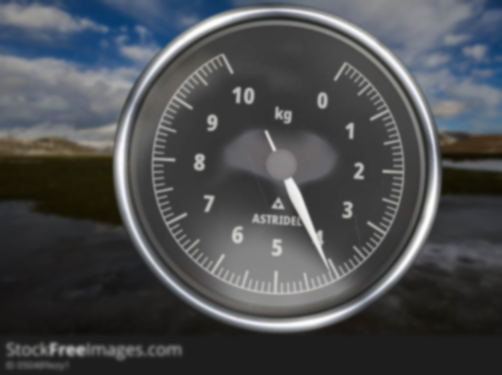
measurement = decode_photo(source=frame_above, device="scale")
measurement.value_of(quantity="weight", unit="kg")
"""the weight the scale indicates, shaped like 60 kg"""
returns 4.1 kg
